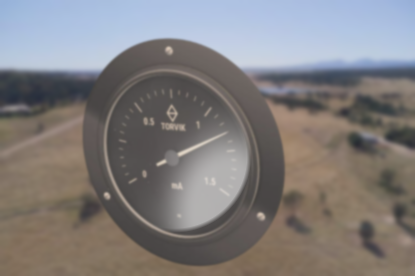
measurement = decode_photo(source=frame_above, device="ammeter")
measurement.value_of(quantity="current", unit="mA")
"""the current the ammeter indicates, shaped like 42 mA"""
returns 1.15 mA
